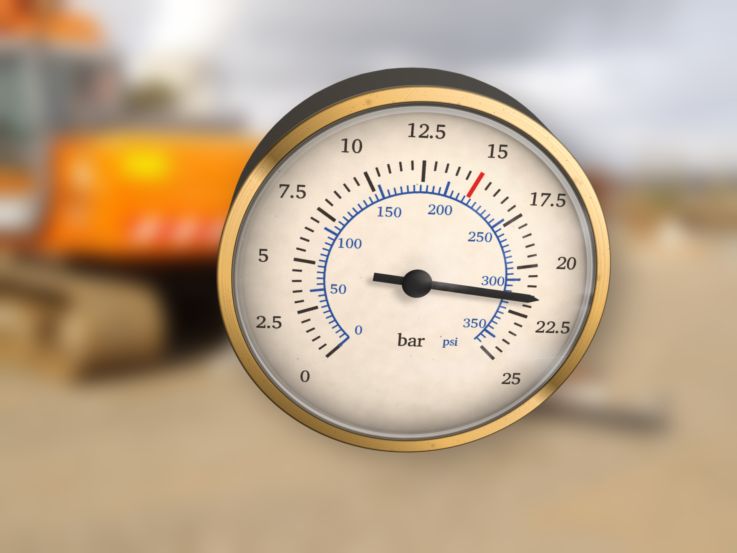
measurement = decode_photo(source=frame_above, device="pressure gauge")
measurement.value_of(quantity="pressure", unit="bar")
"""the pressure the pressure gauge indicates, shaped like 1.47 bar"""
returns 21.5 bar
